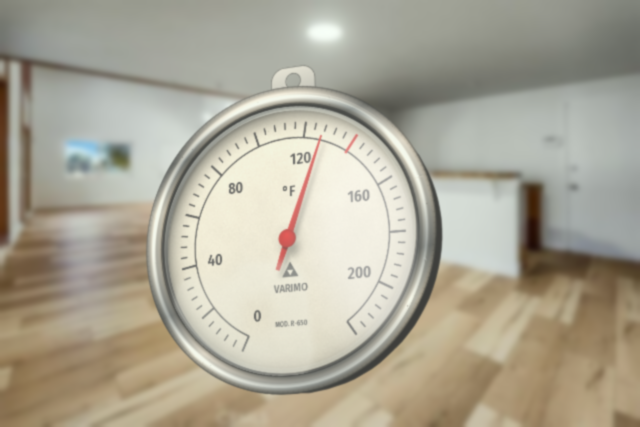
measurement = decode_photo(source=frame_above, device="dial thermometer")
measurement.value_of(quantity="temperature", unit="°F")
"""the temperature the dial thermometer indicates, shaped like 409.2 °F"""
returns 128 °F
